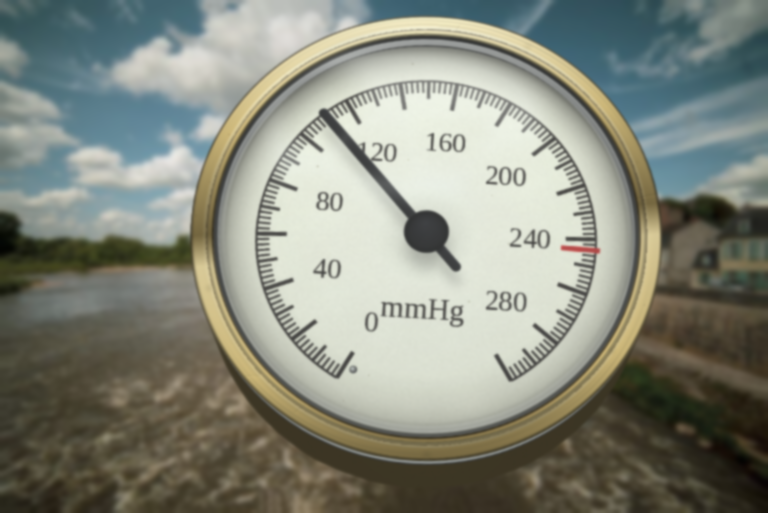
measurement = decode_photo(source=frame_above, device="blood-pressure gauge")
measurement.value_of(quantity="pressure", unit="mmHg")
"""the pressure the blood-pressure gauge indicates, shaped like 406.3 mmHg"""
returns 110 mmHg
